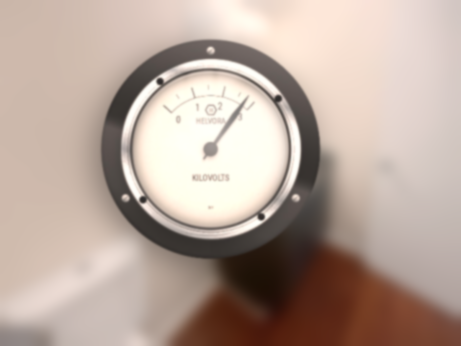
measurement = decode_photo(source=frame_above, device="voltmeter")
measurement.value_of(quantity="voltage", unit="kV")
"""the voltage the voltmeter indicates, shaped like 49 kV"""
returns 2.75 kV
